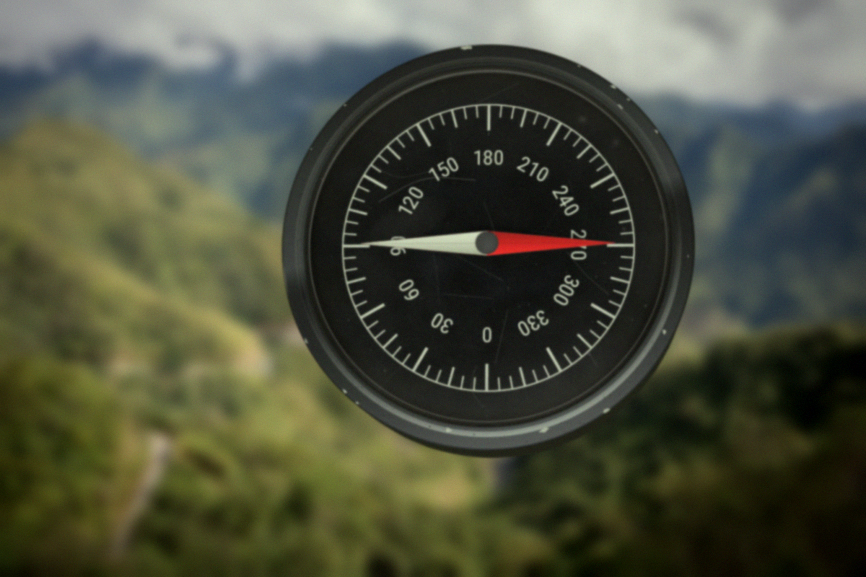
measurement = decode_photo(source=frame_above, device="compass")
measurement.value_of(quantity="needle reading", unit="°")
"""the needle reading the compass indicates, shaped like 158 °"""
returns 270 °
